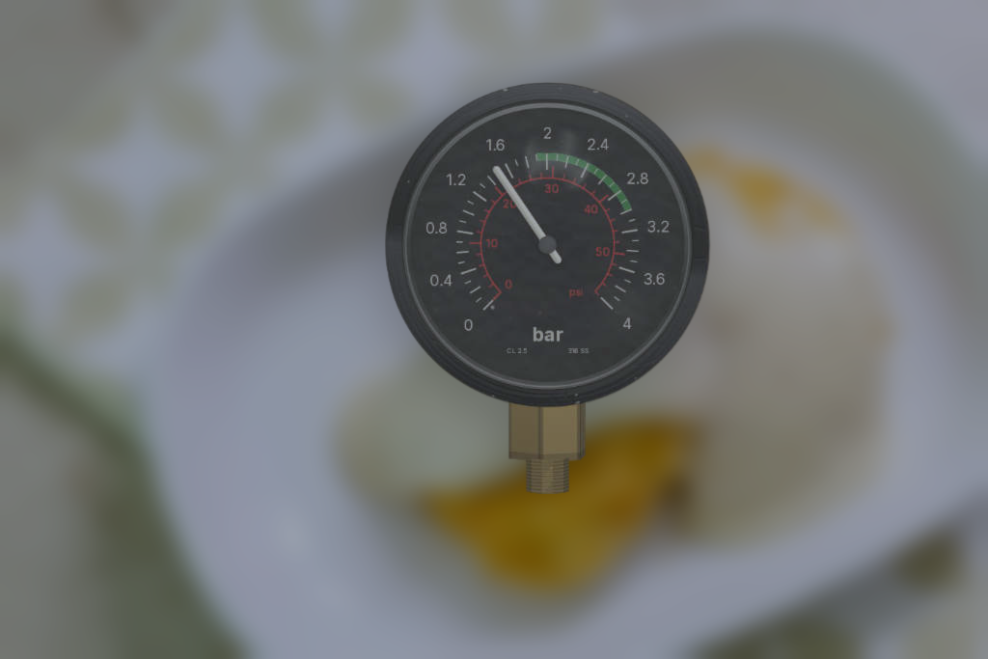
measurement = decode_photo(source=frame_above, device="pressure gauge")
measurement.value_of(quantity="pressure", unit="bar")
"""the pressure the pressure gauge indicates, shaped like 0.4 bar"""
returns 1.5 bar
